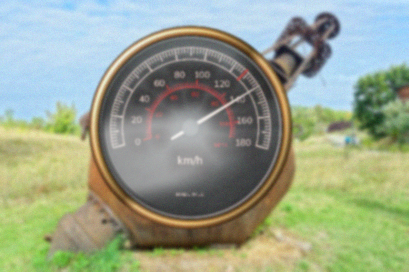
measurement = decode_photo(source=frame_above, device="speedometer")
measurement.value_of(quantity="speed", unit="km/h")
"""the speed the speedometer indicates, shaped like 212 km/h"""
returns 140 km/h
